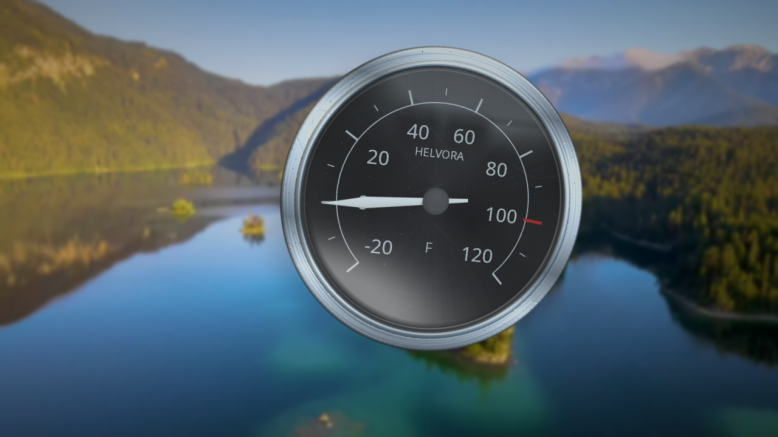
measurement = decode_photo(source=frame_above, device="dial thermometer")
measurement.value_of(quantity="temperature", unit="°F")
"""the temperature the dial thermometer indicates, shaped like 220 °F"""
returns 0 °F
